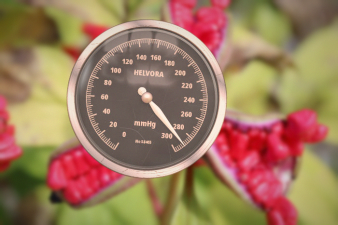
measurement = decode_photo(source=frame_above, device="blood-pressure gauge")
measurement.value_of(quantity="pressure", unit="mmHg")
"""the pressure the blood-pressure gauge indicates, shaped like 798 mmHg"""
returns 290 mmHg
